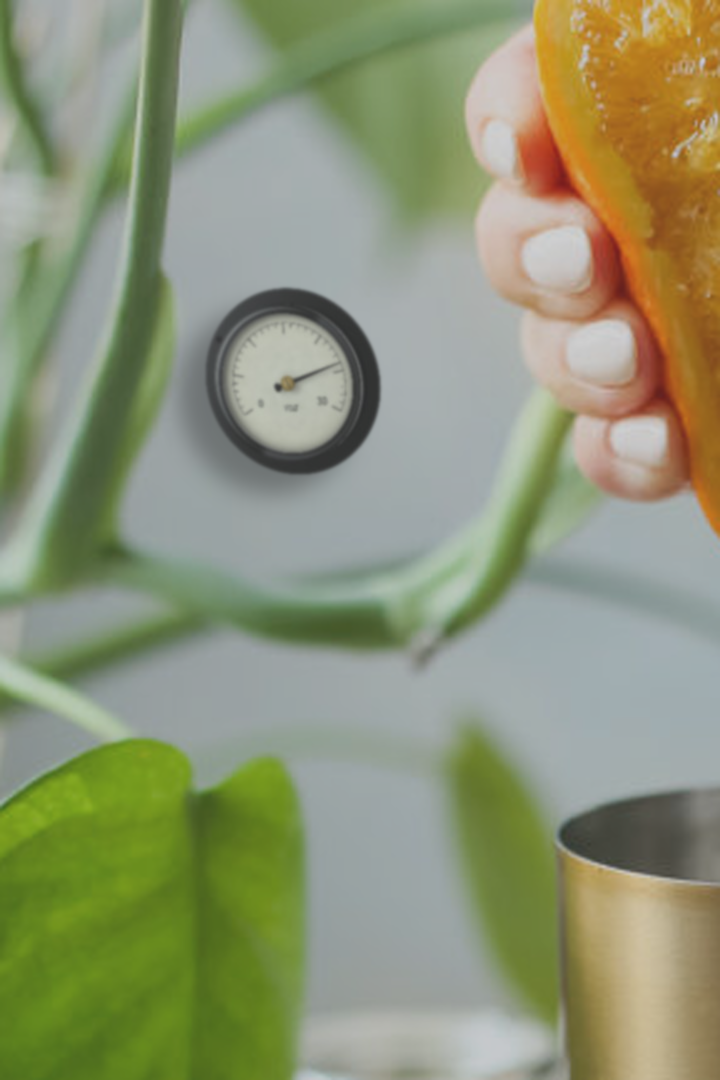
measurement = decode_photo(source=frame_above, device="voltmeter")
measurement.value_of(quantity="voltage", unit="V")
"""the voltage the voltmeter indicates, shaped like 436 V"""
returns 24 V
